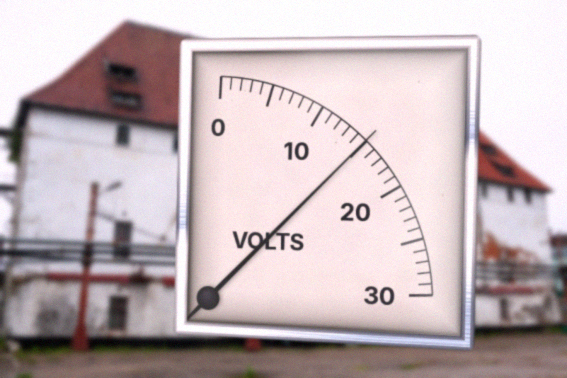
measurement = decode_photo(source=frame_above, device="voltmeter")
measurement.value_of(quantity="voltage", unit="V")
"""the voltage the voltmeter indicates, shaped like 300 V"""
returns 15 V
